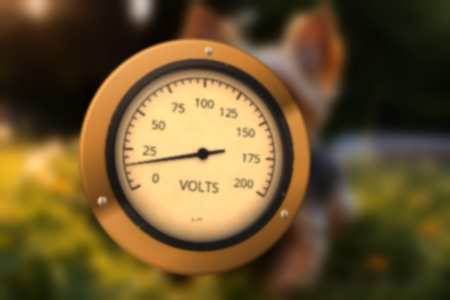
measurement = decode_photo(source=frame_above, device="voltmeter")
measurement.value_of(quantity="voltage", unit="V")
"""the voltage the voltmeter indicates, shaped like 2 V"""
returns 15 V
